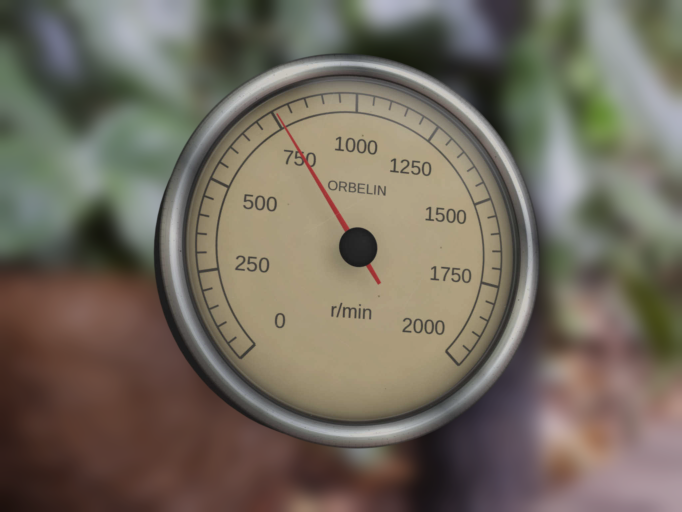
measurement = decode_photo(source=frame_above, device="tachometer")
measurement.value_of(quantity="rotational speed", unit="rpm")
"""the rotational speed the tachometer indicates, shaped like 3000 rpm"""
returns 750 rpm
